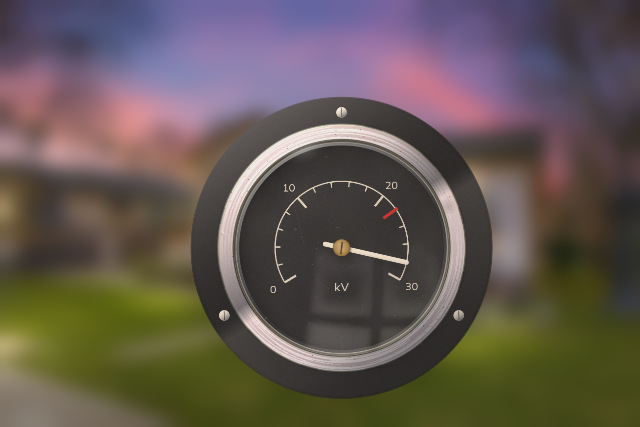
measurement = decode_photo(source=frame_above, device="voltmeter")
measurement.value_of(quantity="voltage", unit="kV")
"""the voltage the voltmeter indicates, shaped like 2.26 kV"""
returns 28 kV
